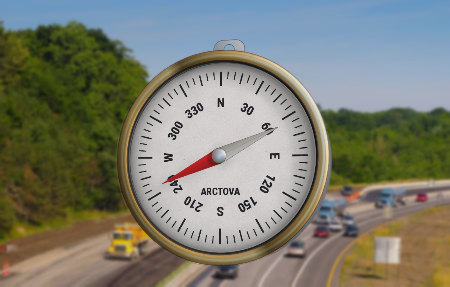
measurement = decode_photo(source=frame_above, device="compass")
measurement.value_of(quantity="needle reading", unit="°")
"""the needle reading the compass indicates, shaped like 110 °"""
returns 245 °
